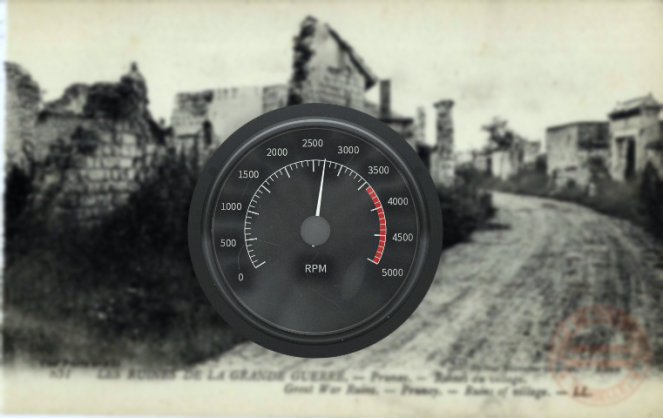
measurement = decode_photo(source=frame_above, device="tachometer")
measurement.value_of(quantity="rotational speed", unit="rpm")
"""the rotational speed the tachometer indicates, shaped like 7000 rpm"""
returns 2700 rpm
